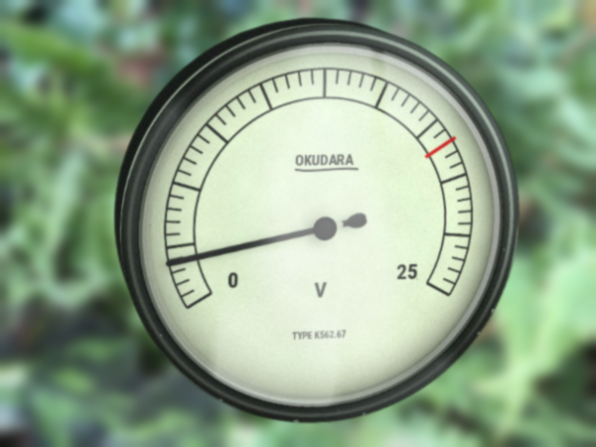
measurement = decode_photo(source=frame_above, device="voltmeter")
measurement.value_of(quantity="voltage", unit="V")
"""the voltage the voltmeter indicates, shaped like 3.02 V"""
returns 2 V
